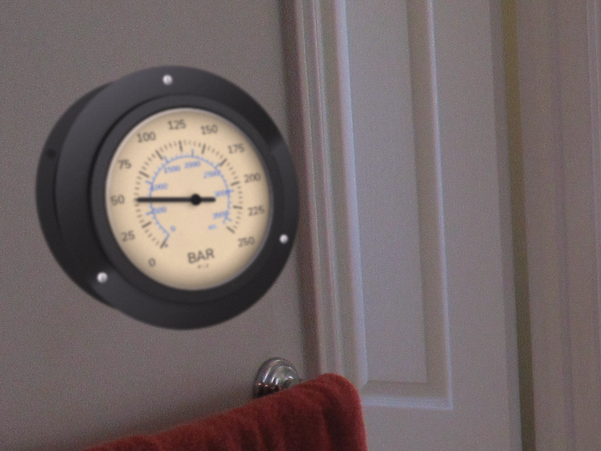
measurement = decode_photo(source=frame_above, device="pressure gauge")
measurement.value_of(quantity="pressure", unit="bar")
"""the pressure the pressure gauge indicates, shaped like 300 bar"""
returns 50 bar
